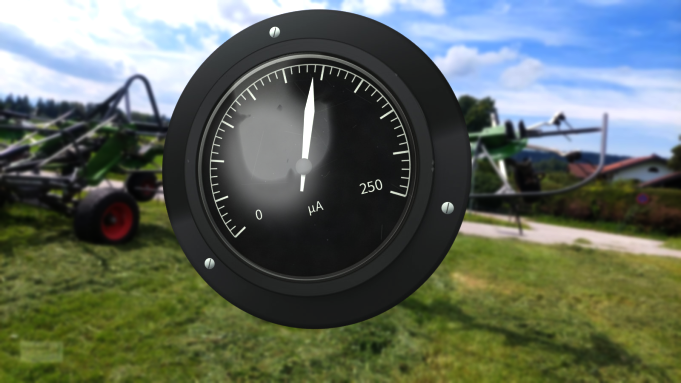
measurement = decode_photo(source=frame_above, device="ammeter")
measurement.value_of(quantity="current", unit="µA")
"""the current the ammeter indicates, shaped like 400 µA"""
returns 145 µA
